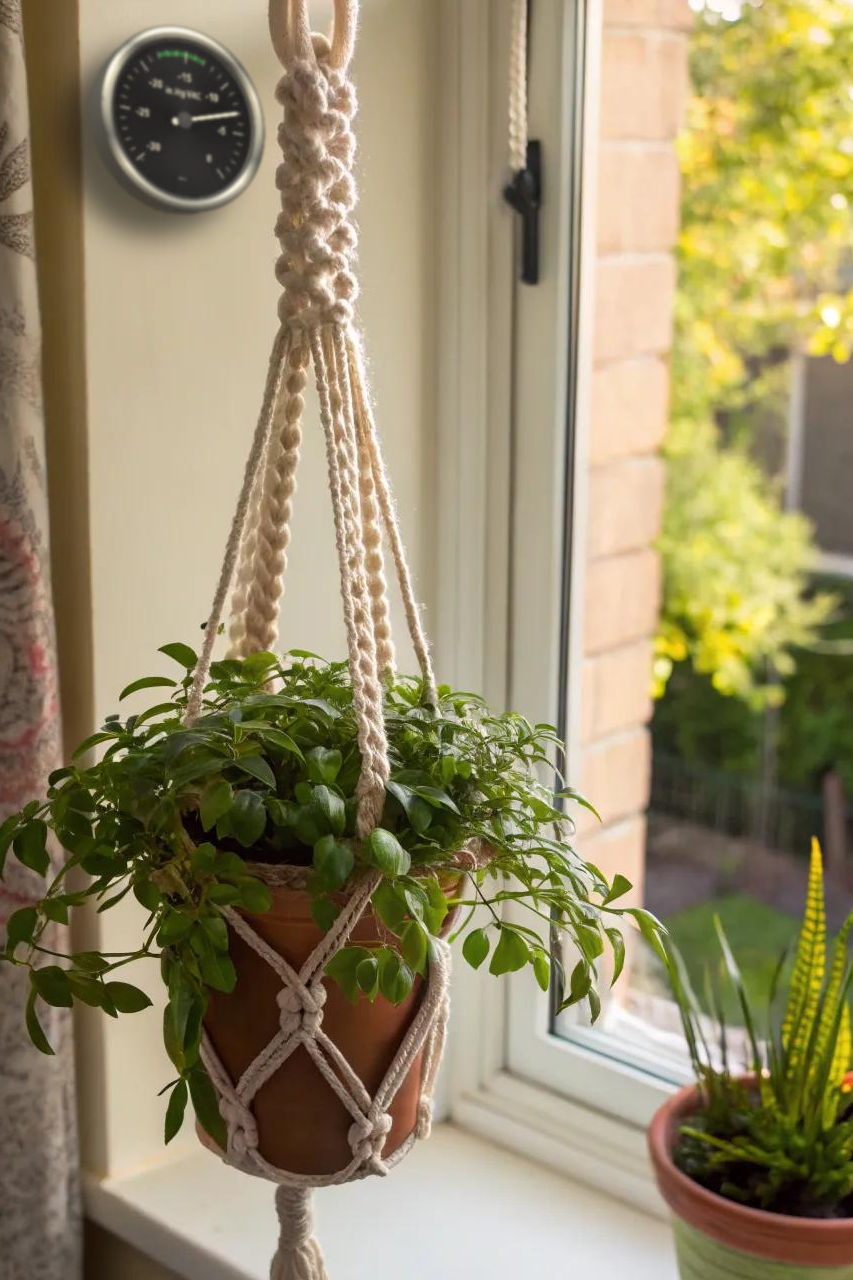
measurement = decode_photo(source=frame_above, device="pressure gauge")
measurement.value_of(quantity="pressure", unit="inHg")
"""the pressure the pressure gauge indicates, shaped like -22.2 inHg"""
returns -7 inHg
